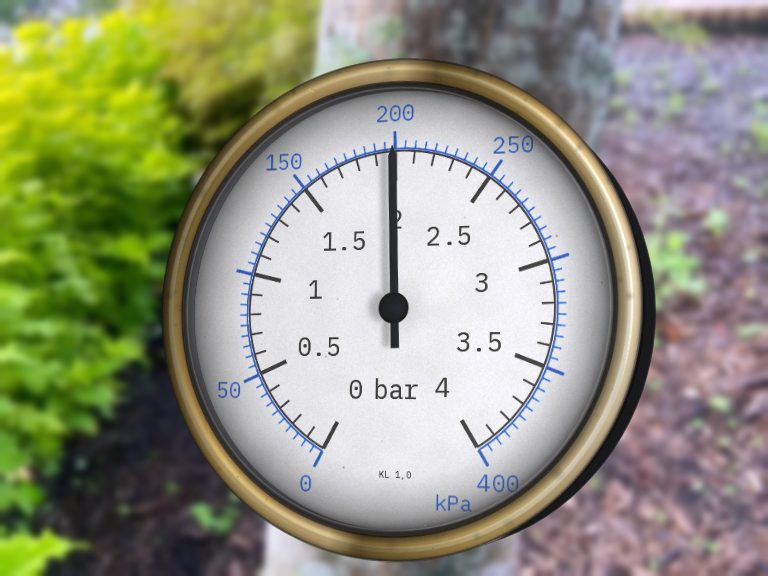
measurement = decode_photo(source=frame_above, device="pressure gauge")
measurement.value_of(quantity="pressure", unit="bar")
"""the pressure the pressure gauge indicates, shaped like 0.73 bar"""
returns 2 bar
